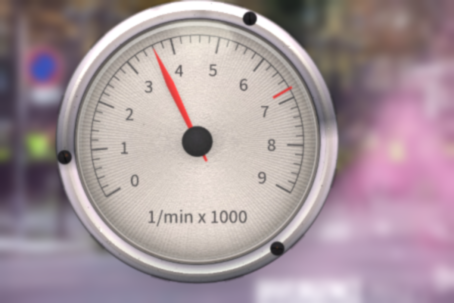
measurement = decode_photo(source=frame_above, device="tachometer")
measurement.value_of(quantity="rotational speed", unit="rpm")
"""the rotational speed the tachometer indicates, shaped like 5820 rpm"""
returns 3600 rpm
